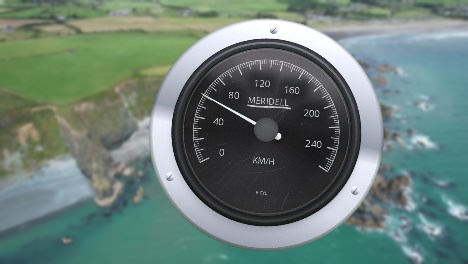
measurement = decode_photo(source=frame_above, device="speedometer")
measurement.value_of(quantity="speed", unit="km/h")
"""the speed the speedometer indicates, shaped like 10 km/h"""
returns 60 km/h
